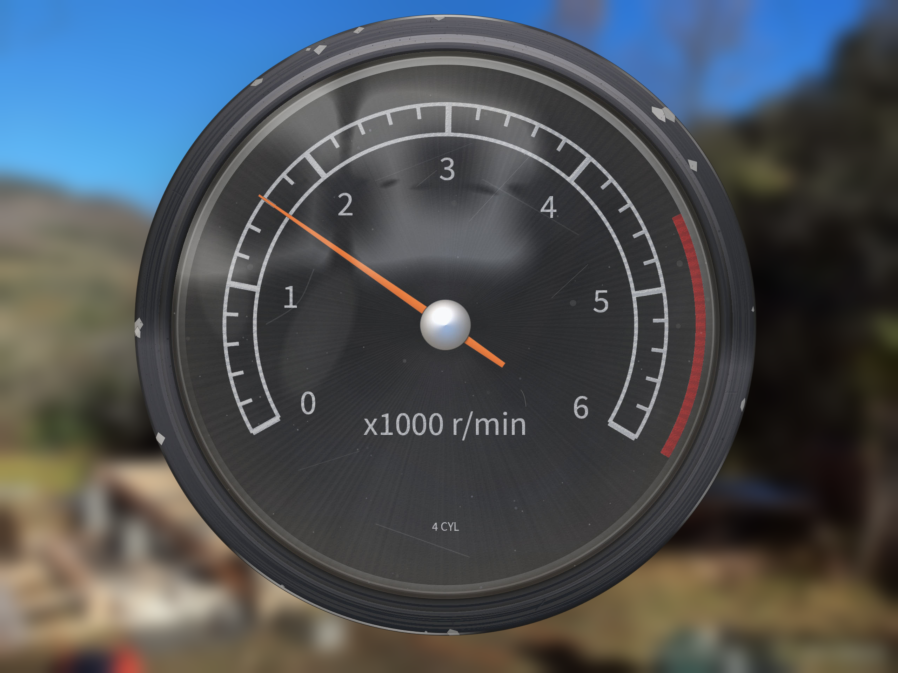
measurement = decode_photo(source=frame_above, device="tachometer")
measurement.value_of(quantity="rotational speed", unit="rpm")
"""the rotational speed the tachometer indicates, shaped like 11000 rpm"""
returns 1600 rpm
